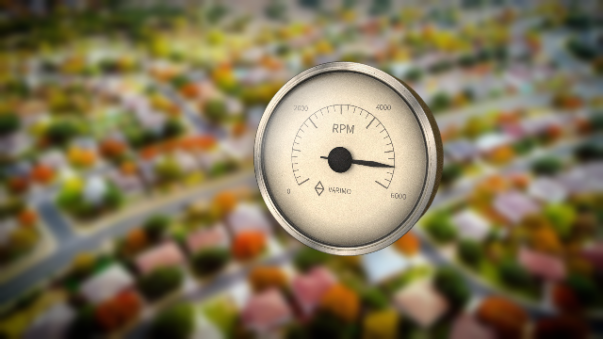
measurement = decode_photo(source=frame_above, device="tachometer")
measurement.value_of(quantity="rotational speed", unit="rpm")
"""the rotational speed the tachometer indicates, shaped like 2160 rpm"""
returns 5400 rpm
